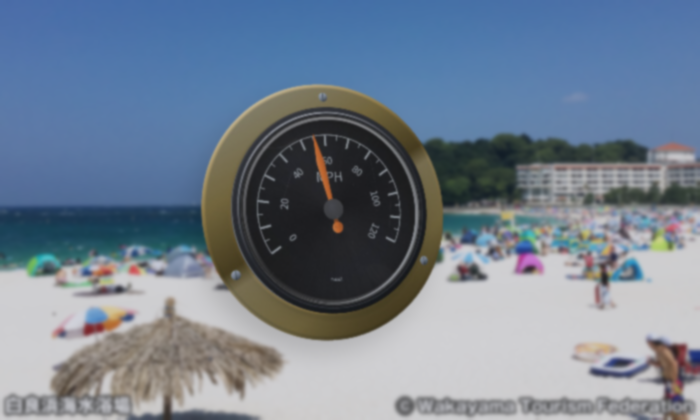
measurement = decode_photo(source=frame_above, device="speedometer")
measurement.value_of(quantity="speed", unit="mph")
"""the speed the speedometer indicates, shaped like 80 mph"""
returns 55 mph
